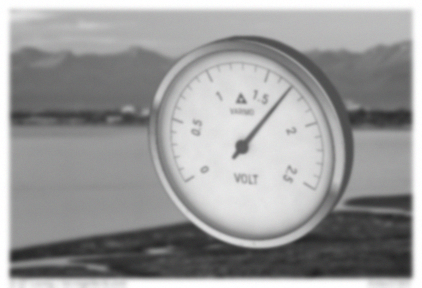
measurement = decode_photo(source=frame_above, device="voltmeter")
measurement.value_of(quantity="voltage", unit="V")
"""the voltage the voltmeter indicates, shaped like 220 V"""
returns 1.7 V
